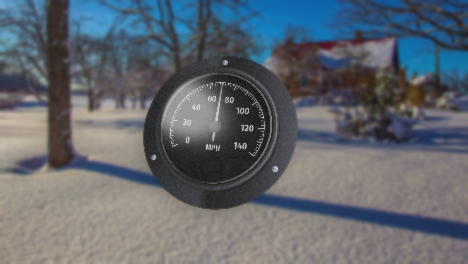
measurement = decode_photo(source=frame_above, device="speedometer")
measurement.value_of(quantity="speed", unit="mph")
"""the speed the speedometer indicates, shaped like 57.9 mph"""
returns 70 mph
